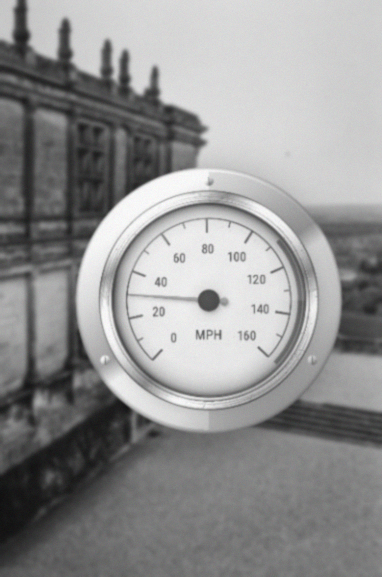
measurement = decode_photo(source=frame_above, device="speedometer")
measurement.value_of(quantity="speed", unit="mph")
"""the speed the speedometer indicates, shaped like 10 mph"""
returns 30 mph
